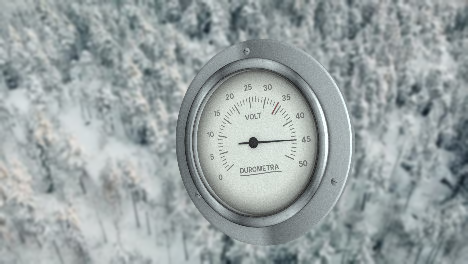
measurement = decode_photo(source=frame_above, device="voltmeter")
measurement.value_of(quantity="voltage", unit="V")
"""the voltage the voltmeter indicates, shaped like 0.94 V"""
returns 45 V
